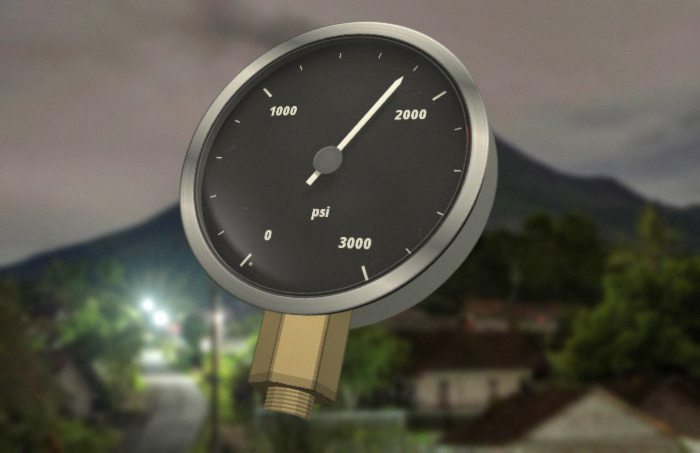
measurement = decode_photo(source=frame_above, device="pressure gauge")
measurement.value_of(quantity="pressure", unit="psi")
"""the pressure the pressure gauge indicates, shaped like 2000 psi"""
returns 1800 psi
